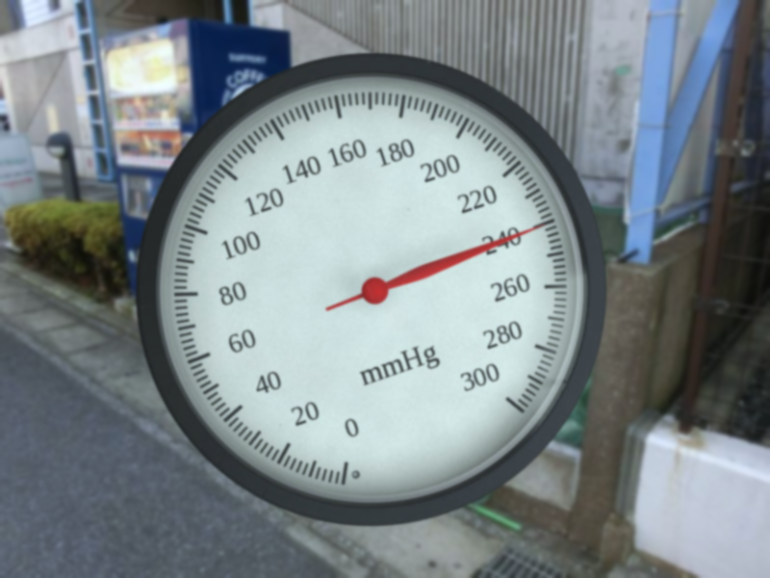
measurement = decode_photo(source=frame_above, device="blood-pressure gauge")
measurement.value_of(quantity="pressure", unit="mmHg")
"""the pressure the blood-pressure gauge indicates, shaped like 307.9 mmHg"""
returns 240 mmHg
